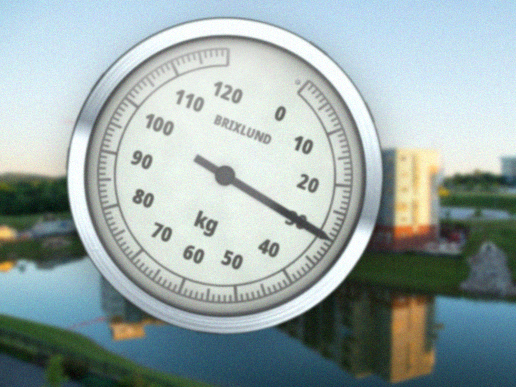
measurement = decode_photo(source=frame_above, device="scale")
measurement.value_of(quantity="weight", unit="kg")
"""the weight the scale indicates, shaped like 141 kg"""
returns 30 kg
